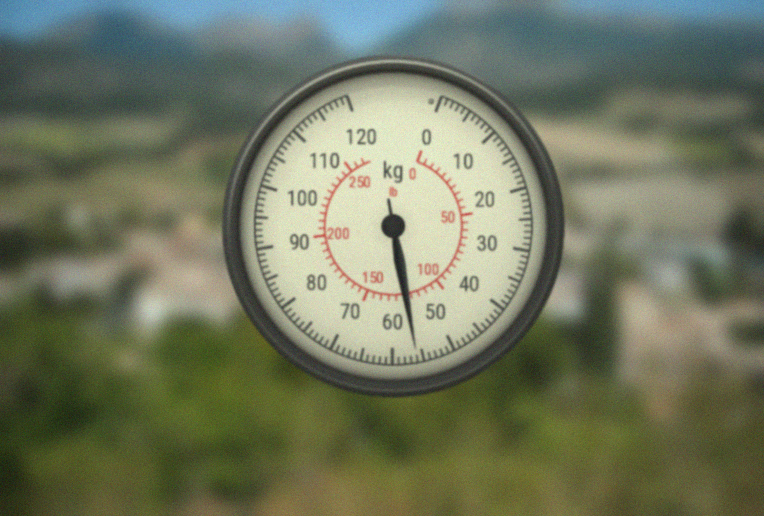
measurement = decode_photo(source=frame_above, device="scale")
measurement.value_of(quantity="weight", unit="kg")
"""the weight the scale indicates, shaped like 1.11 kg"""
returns 56 kg
